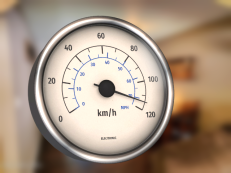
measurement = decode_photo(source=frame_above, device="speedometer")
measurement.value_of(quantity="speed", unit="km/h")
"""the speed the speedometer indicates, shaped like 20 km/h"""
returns 115 km/h
